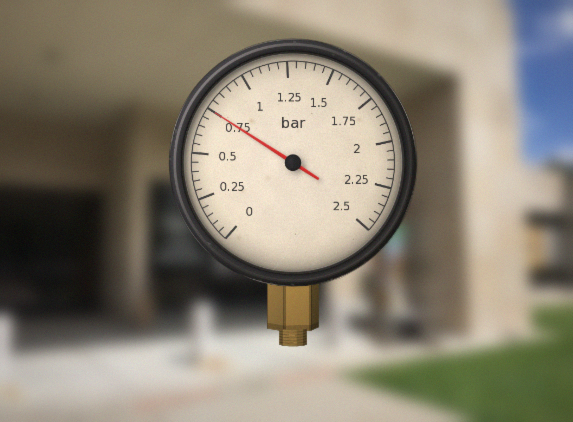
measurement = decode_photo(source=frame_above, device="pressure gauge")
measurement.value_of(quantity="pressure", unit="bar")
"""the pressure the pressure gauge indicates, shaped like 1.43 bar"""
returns 0.75 bar
